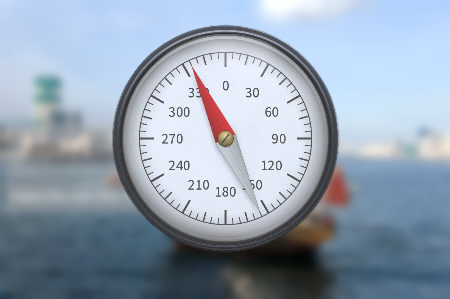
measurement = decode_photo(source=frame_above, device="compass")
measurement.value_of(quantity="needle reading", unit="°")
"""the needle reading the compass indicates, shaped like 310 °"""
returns 335 °
